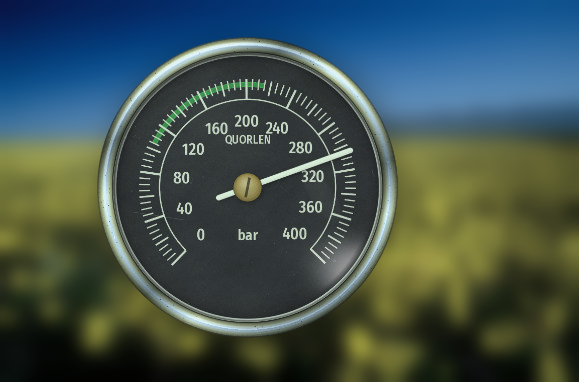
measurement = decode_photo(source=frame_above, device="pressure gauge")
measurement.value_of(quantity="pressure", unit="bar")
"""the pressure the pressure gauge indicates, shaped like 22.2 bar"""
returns 305 bar
